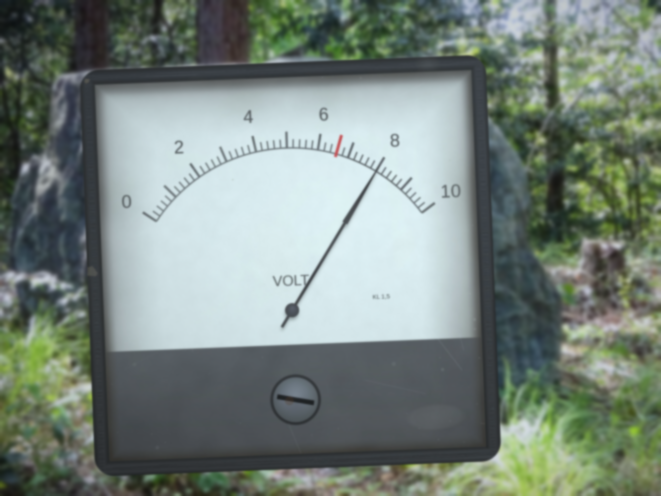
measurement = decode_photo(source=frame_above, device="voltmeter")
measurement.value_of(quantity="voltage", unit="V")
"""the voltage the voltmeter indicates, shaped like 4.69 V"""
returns 8 V
